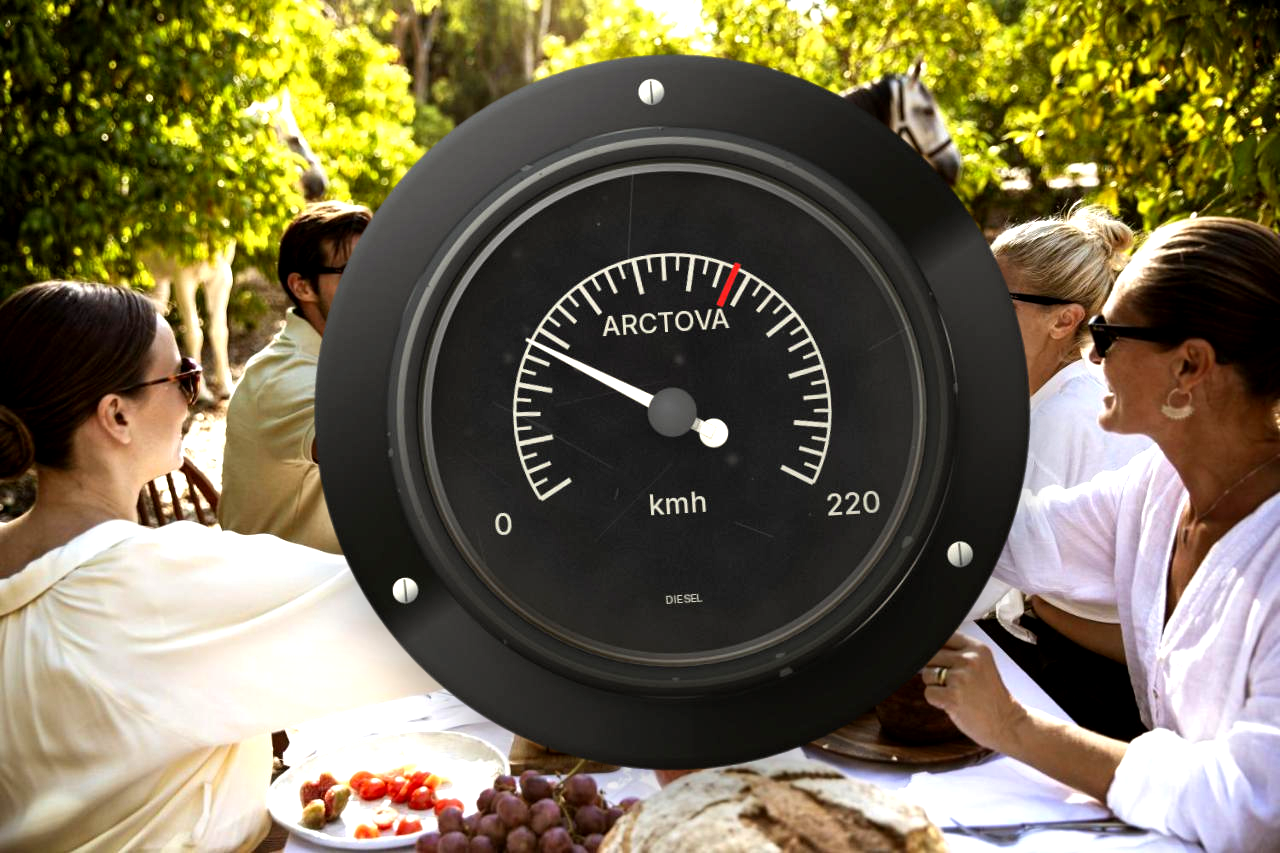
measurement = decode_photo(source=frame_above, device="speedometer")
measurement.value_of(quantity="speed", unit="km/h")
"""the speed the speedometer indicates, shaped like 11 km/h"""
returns 55 km/h
